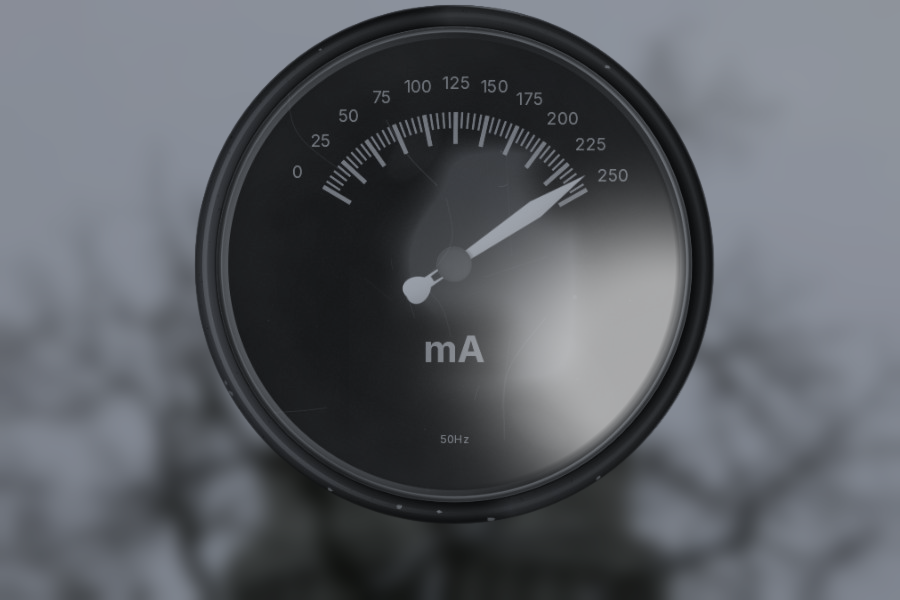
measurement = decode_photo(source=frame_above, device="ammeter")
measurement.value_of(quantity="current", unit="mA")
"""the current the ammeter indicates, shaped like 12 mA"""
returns 240 mA
